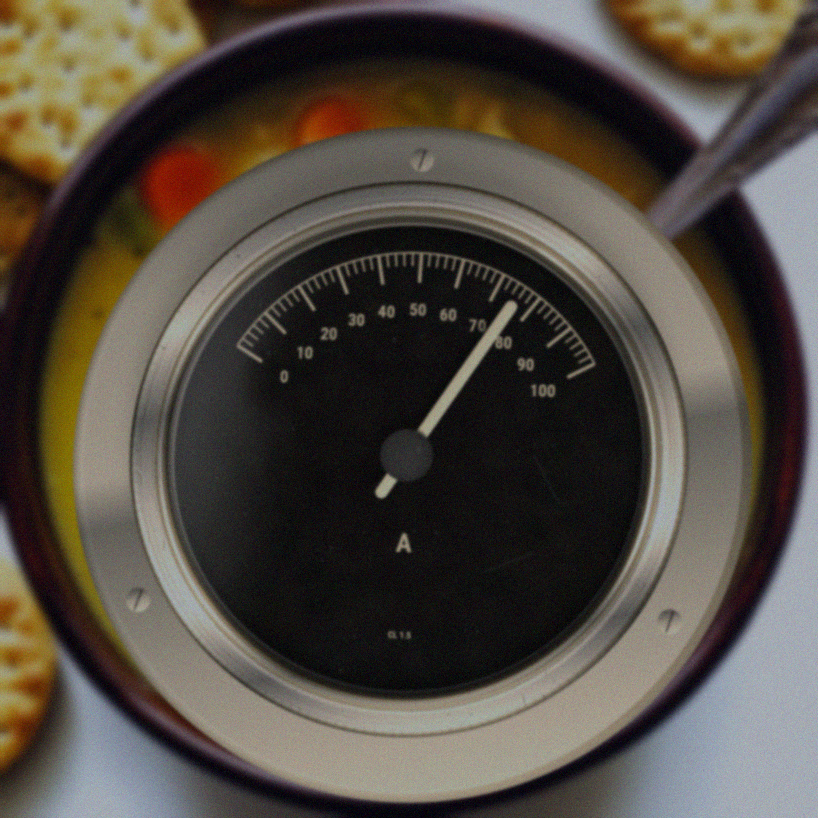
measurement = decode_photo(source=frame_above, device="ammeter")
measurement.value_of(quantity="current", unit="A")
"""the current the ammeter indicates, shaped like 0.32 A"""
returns 76 A
